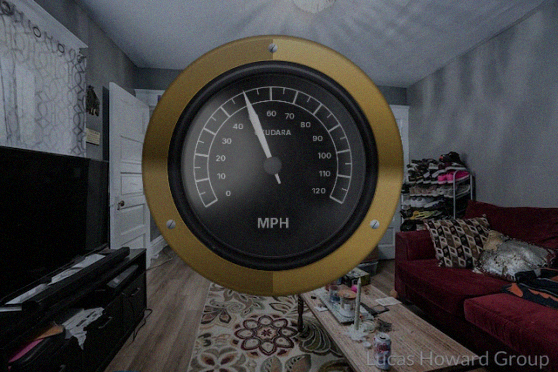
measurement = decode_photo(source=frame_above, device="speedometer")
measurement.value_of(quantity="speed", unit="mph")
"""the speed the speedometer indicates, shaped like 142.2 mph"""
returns 50 mph
